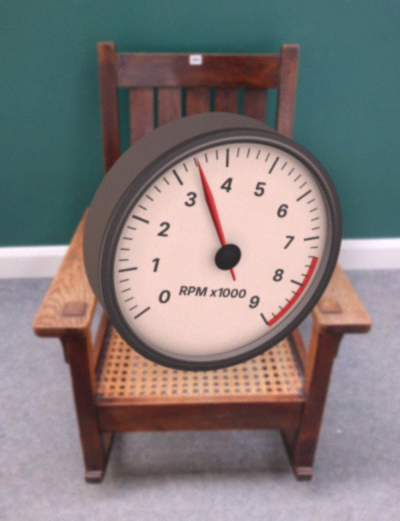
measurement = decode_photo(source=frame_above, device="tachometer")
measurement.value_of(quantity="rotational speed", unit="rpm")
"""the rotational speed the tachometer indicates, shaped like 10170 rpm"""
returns 3400 rpm
